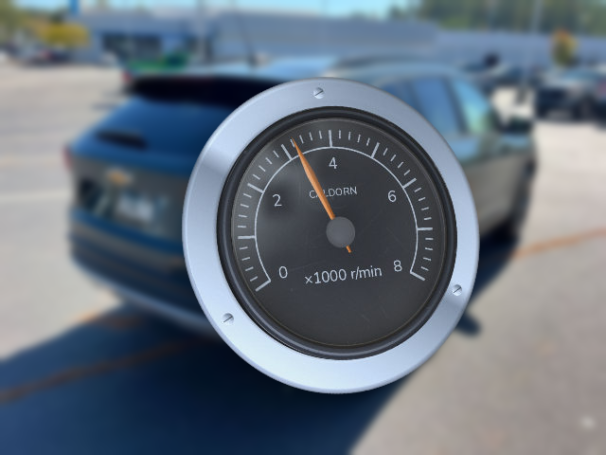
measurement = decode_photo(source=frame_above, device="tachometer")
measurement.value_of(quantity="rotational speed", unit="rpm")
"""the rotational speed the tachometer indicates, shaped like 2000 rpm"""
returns 3200 rpm
